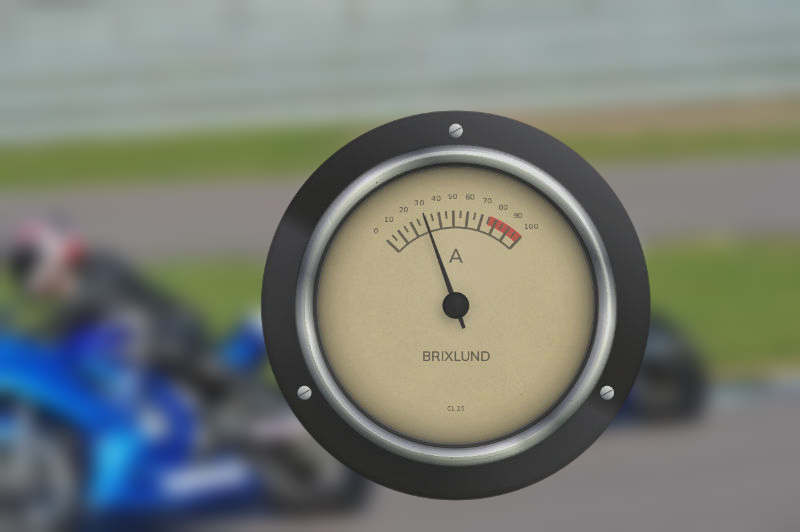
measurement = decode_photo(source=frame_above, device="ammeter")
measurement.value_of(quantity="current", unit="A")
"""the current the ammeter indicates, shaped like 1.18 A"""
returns 30 A
